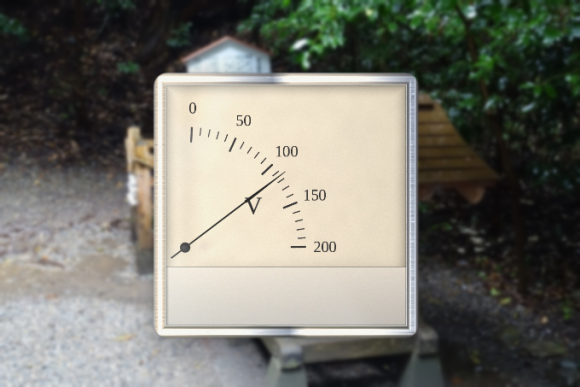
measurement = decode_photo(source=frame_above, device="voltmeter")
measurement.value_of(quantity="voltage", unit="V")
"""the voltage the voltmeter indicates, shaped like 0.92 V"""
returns 115 V
